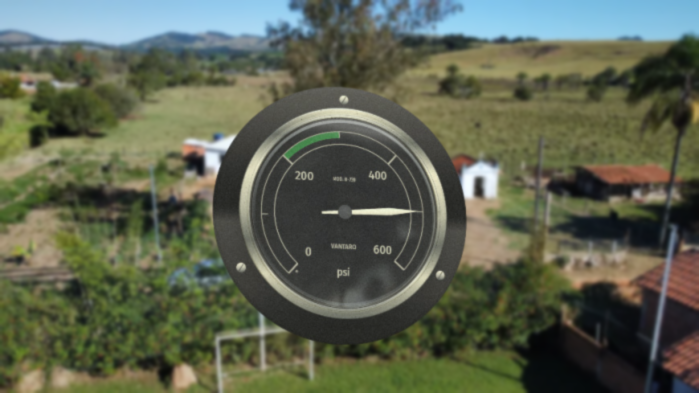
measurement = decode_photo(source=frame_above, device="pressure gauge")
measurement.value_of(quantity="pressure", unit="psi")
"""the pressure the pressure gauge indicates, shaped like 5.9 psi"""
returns 500 psi
